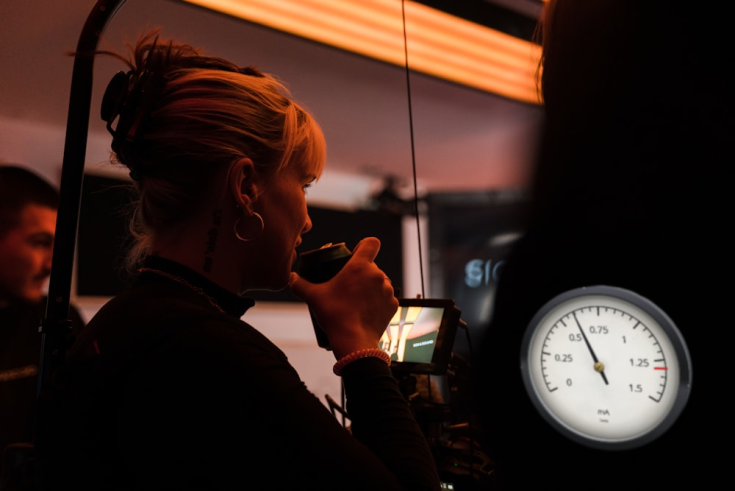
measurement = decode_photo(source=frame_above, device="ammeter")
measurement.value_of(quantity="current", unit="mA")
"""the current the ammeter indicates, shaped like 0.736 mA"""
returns 0.6 mA
